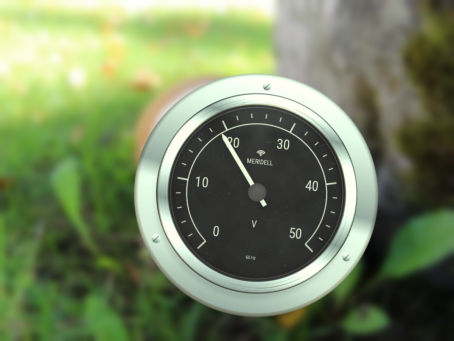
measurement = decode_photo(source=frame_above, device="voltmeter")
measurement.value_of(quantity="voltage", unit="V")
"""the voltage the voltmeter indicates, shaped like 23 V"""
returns 19 V
